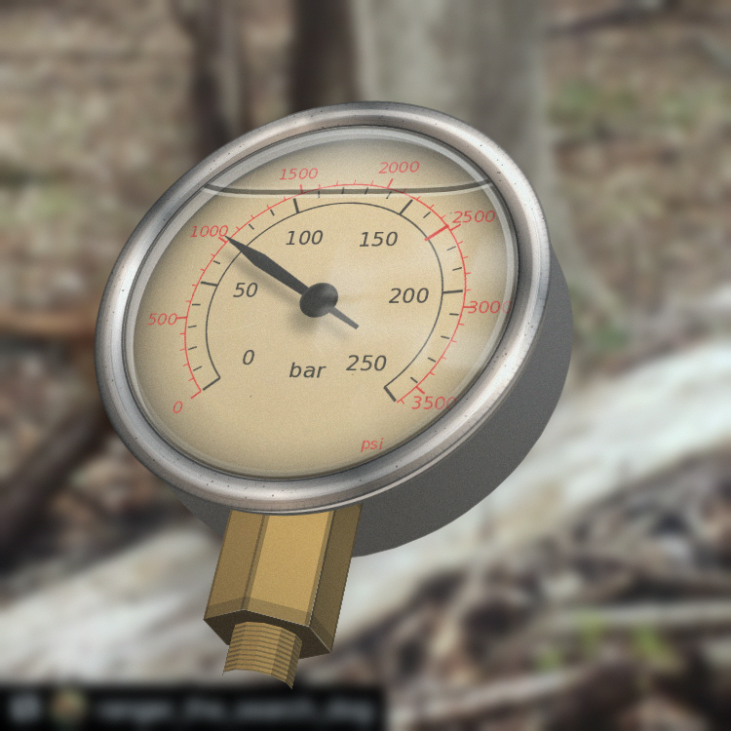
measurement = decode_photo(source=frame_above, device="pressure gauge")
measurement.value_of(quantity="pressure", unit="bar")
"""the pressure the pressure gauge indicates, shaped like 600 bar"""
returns 70 bar
